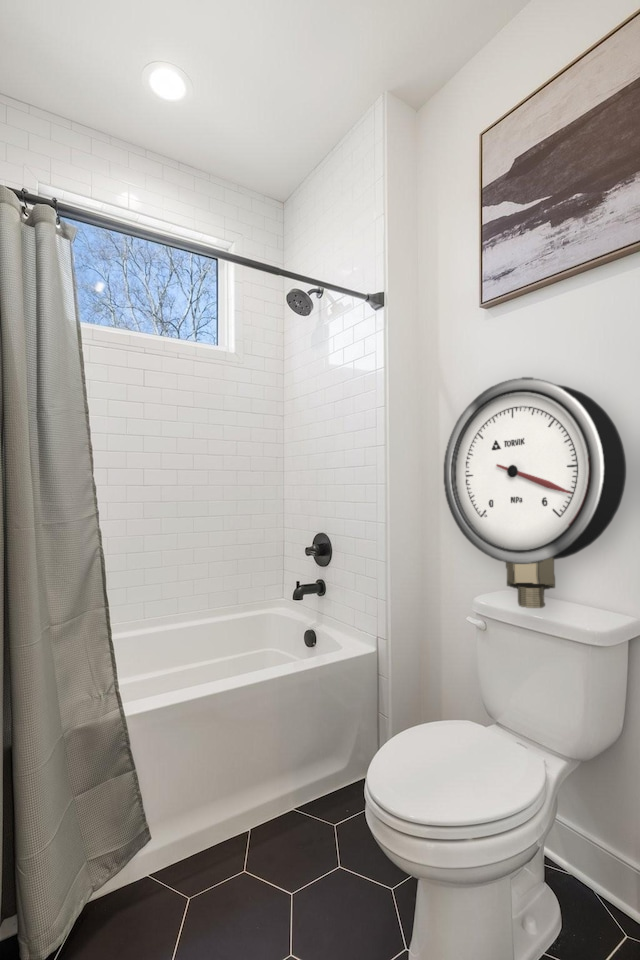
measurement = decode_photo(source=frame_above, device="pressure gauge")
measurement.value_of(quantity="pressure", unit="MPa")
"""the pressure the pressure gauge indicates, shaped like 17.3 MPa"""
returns 5.5 MPa
